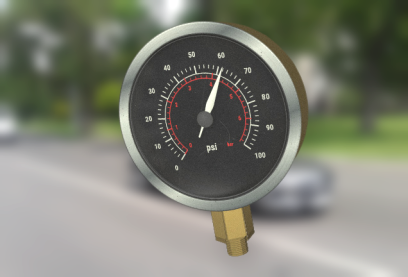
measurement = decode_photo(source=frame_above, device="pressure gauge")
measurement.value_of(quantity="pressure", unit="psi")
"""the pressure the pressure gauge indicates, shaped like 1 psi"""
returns 62 psi
